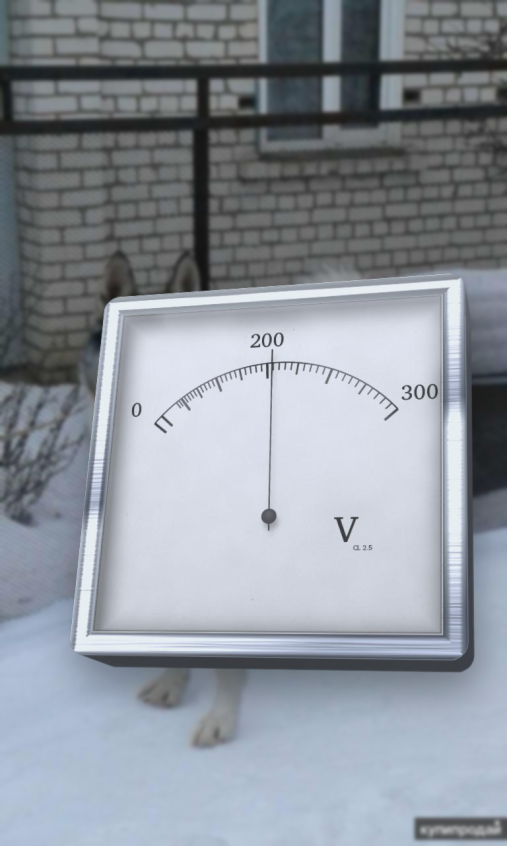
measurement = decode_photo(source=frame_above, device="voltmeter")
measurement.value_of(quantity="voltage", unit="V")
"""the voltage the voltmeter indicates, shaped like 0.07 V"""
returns 205 V
